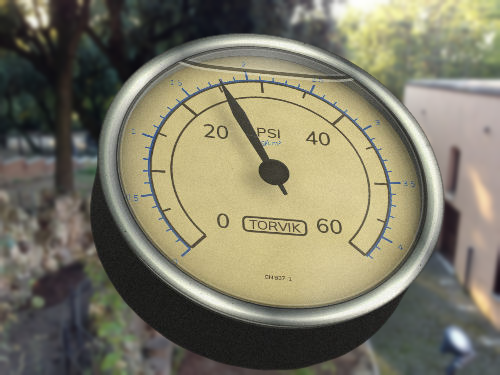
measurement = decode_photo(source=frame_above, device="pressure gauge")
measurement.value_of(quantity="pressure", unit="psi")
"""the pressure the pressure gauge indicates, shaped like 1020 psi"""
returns 25 psi
